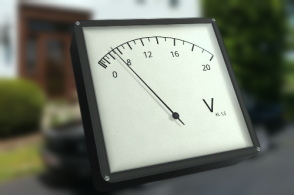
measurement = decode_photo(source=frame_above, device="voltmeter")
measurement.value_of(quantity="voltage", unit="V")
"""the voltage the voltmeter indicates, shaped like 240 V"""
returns 7 V
